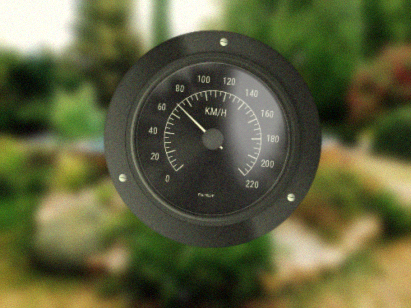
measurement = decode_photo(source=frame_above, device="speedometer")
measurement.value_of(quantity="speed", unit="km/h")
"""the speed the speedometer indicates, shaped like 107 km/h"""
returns 70 km/h
